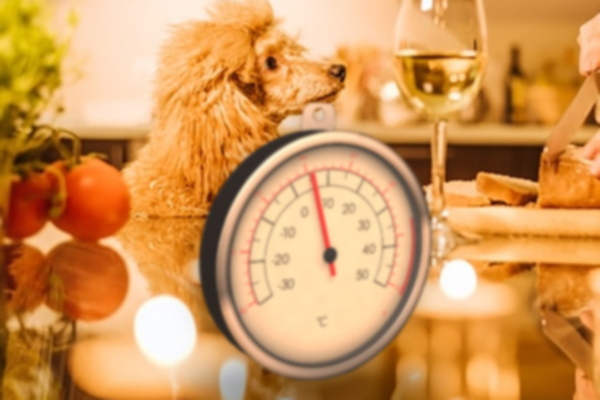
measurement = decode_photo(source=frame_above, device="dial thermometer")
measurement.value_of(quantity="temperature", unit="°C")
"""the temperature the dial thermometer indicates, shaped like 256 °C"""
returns 5 °C
